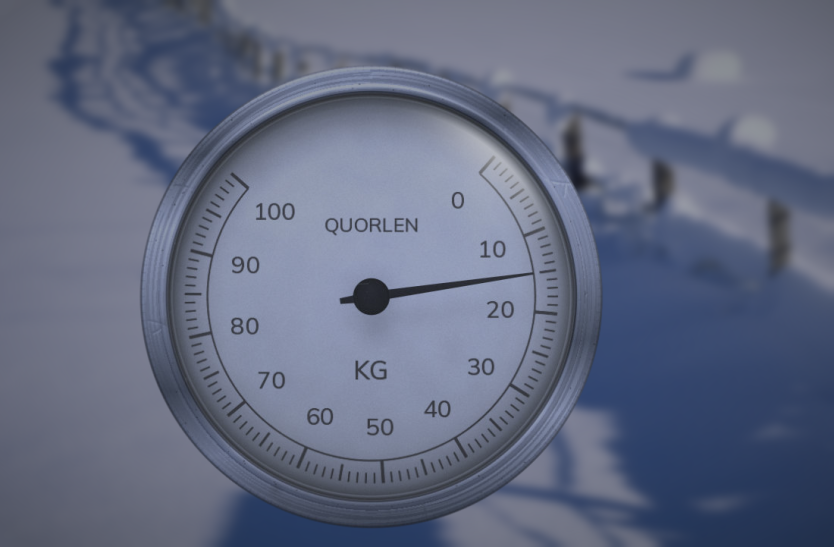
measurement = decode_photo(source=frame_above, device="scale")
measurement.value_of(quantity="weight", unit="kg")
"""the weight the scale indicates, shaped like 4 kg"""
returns 15 kg
